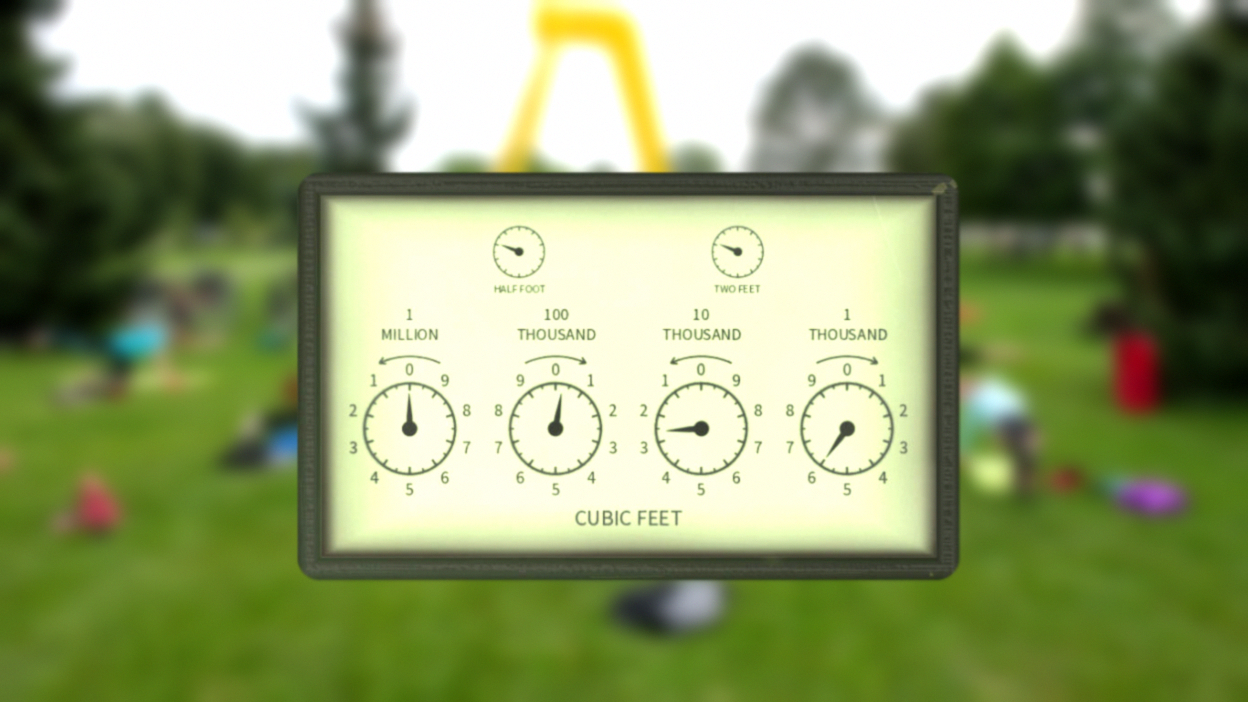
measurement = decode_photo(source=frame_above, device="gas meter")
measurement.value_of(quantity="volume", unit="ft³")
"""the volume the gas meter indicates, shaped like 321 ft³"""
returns 2600 ft³
